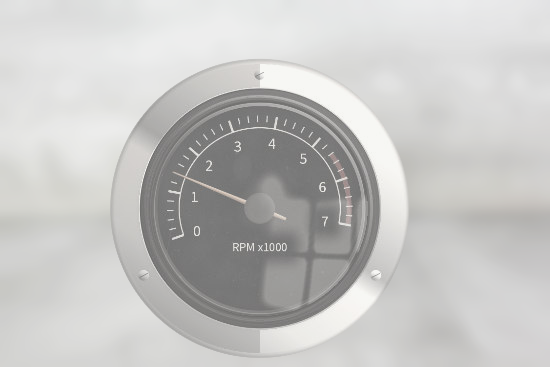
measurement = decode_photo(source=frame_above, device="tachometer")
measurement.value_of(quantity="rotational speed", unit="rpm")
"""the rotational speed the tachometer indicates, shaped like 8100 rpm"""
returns 1400 rpm
